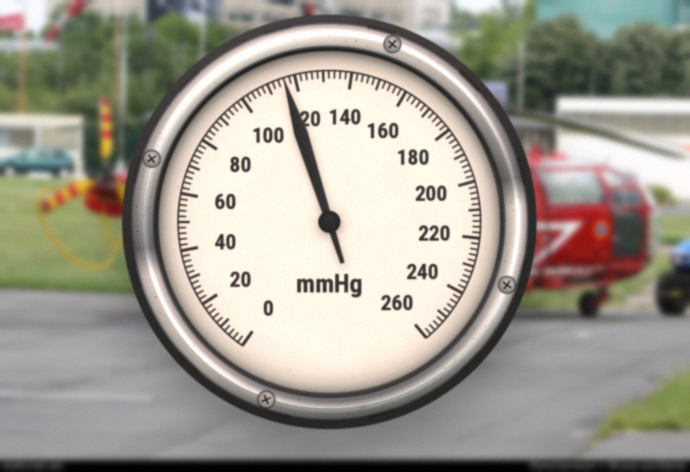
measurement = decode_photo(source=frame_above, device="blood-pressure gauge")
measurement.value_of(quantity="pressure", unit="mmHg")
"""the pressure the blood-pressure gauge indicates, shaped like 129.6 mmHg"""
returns 116 mmHg
